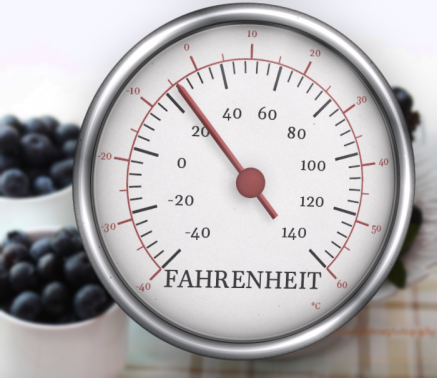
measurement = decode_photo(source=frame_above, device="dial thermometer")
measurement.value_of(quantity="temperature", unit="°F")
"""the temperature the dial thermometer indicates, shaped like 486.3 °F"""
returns 24 °F
